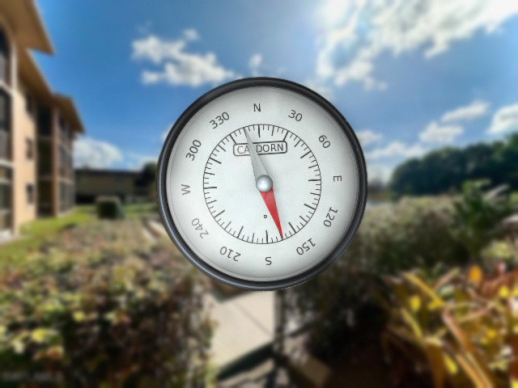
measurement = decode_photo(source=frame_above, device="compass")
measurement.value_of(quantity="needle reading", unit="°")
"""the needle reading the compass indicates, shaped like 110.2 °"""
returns 165 °
